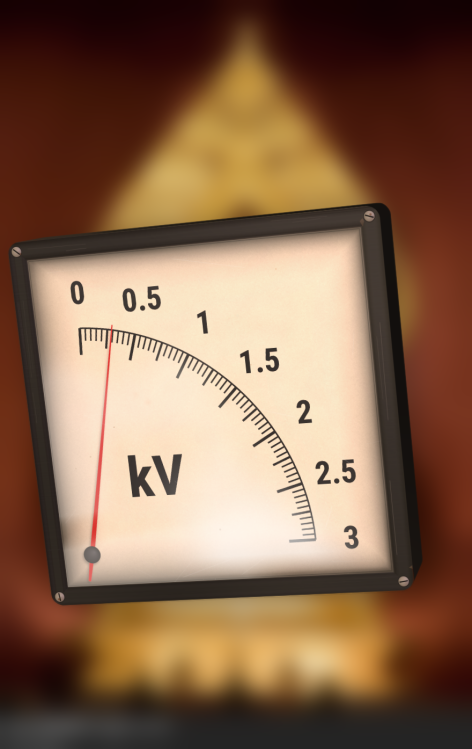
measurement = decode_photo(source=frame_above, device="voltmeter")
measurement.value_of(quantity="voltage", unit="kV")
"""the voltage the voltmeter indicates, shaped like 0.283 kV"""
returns 0.3 kV
